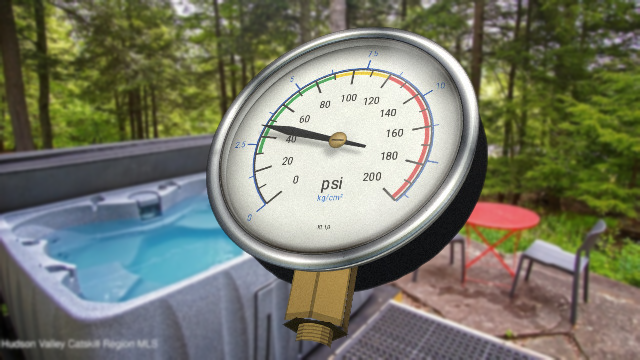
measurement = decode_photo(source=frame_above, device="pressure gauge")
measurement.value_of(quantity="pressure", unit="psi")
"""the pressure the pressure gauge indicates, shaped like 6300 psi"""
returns 45 psi
